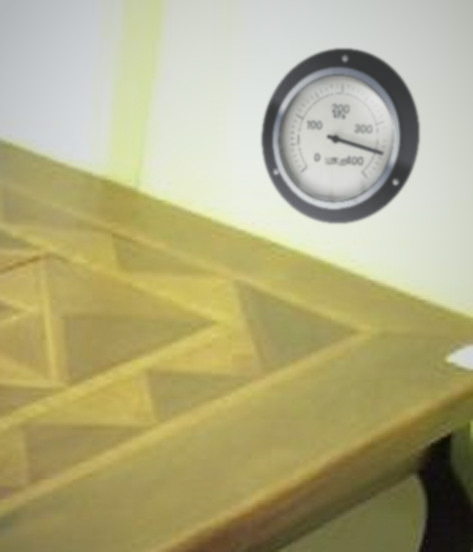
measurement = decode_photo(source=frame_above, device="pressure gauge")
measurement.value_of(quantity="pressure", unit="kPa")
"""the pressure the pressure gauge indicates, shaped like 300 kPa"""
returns 350 kPa
